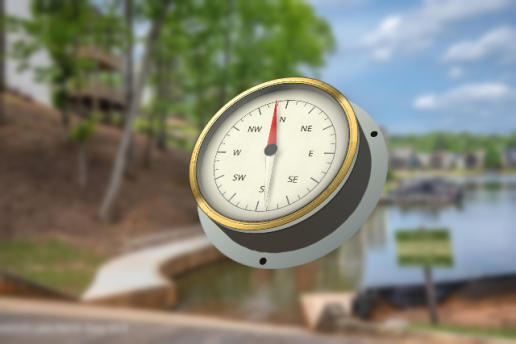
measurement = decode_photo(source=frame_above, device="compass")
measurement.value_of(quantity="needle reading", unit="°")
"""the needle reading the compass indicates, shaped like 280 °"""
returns 350 °
